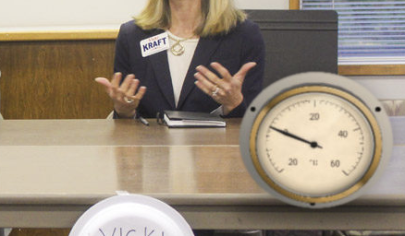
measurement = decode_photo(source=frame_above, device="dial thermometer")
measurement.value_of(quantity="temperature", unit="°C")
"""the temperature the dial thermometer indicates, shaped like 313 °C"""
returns 0 °C
